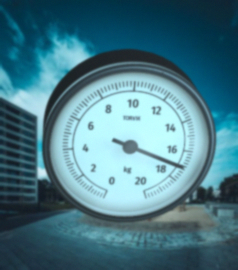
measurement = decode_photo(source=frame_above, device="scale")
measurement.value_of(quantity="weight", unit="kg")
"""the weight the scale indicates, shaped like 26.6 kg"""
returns 17 kg
